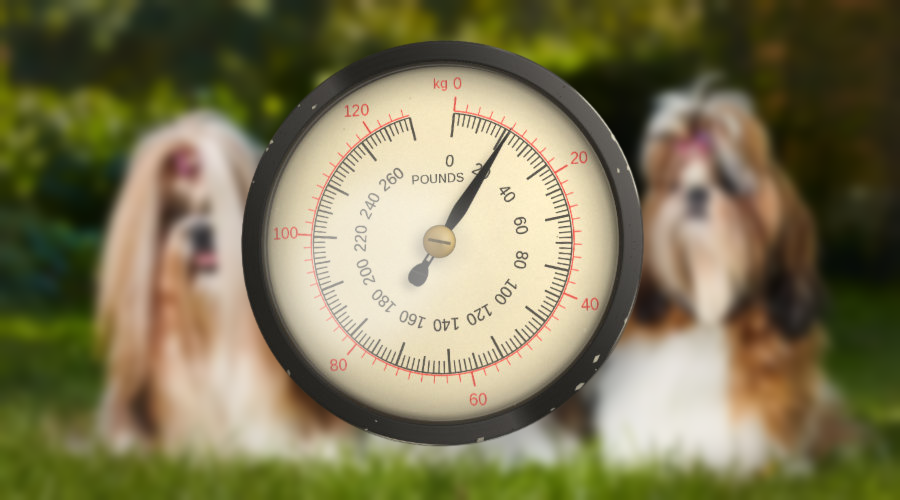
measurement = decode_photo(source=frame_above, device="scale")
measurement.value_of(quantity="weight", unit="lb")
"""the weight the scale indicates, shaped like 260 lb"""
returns 22 lb
